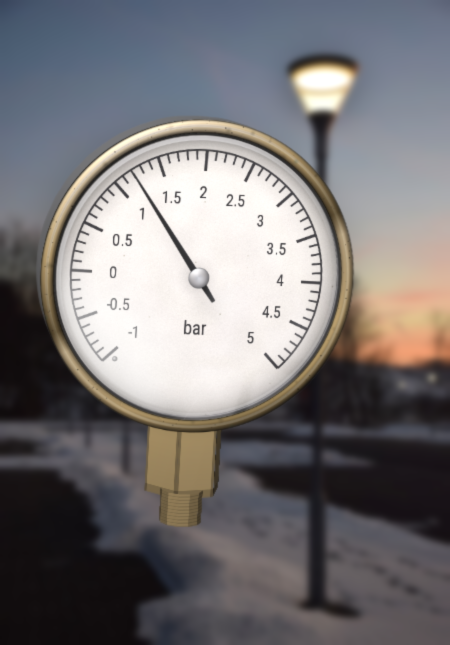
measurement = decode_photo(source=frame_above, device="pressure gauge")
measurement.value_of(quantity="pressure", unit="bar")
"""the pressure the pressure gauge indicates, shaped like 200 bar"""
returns 1.2 bar
